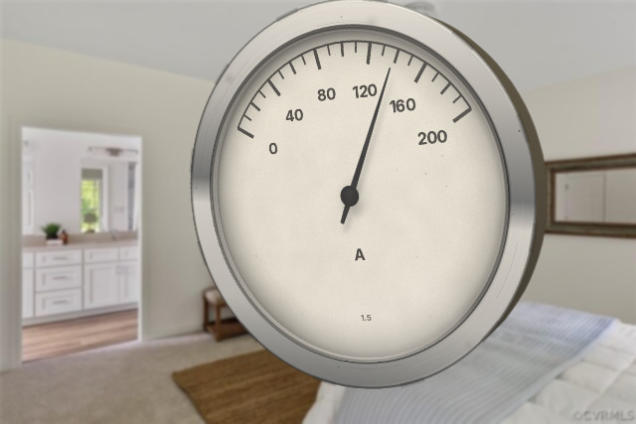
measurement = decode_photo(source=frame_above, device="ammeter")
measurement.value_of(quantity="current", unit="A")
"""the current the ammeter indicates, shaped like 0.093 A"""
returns 140 A
